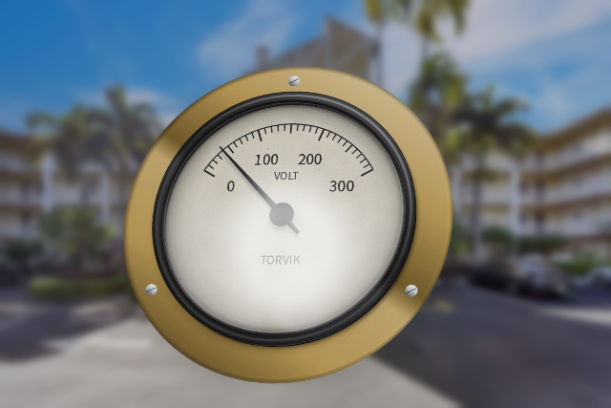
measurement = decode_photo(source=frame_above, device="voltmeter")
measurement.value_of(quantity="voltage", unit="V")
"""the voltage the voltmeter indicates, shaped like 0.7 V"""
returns 40 V
